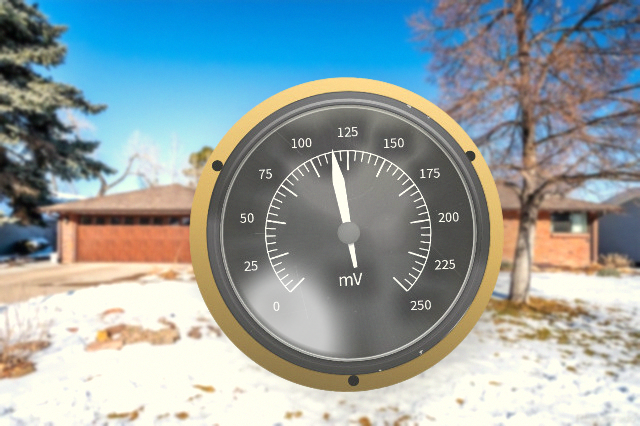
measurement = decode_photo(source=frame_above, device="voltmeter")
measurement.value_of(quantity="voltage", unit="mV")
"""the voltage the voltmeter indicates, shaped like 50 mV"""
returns 115 mV
